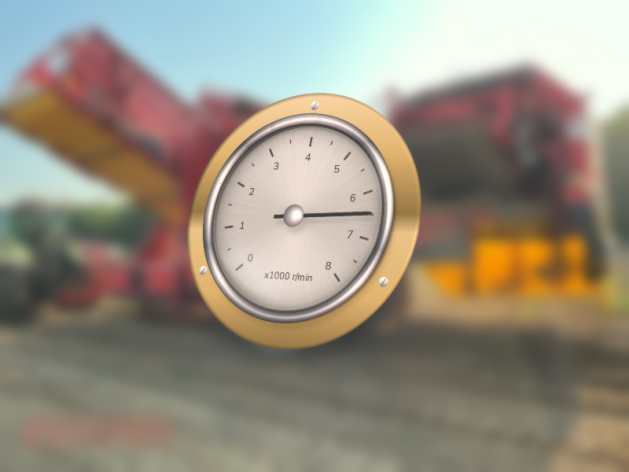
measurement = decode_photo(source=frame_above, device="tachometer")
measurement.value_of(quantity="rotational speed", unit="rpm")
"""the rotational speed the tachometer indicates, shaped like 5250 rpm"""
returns 6500 rpm
